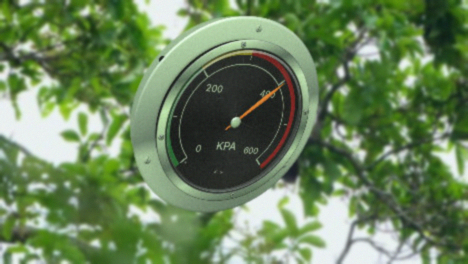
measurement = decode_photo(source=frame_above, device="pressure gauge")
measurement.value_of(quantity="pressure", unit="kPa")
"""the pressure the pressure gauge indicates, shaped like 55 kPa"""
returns 400 kPa
